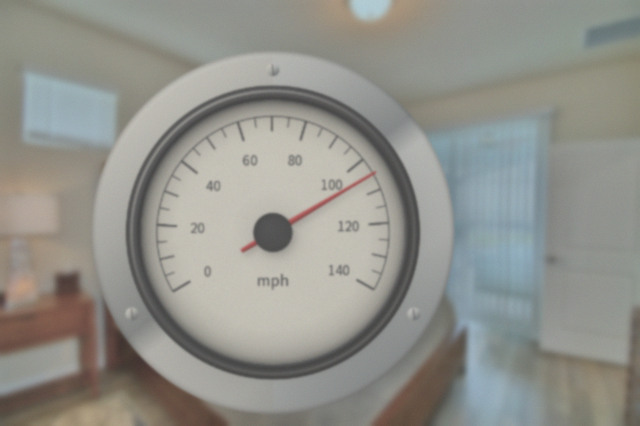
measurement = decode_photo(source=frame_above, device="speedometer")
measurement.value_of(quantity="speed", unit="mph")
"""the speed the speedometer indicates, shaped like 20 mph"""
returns 105 mph
